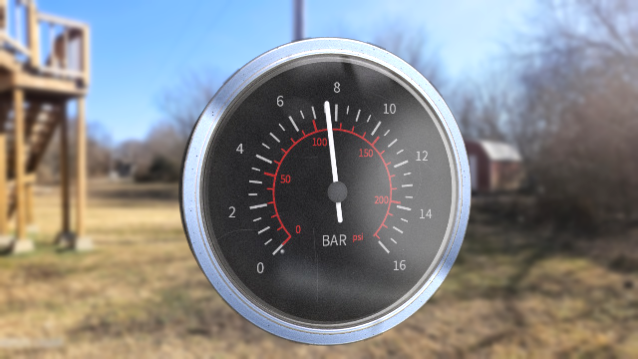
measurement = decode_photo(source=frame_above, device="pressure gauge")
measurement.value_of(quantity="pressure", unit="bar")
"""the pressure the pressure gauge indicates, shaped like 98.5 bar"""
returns 7.5 bar
